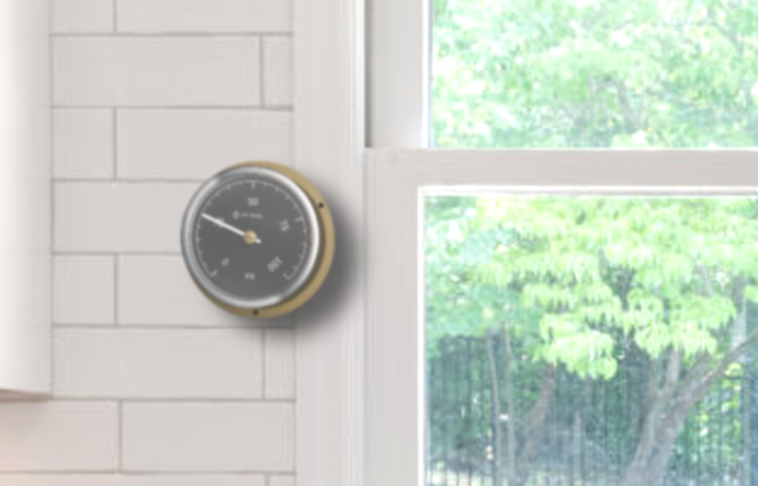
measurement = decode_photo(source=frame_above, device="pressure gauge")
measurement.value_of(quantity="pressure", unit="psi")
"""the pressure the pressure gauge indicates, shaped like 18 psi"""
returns 25 psi
